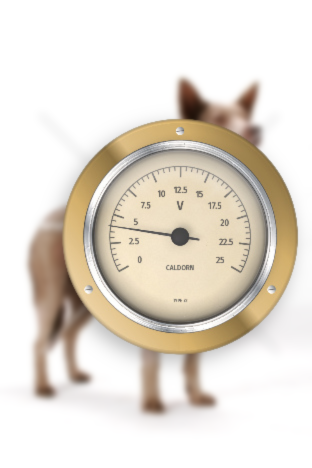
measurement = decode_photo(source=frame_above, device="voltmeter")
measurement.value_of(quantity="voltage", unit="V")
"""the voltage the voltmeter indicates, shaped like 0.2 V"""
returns 4 V
